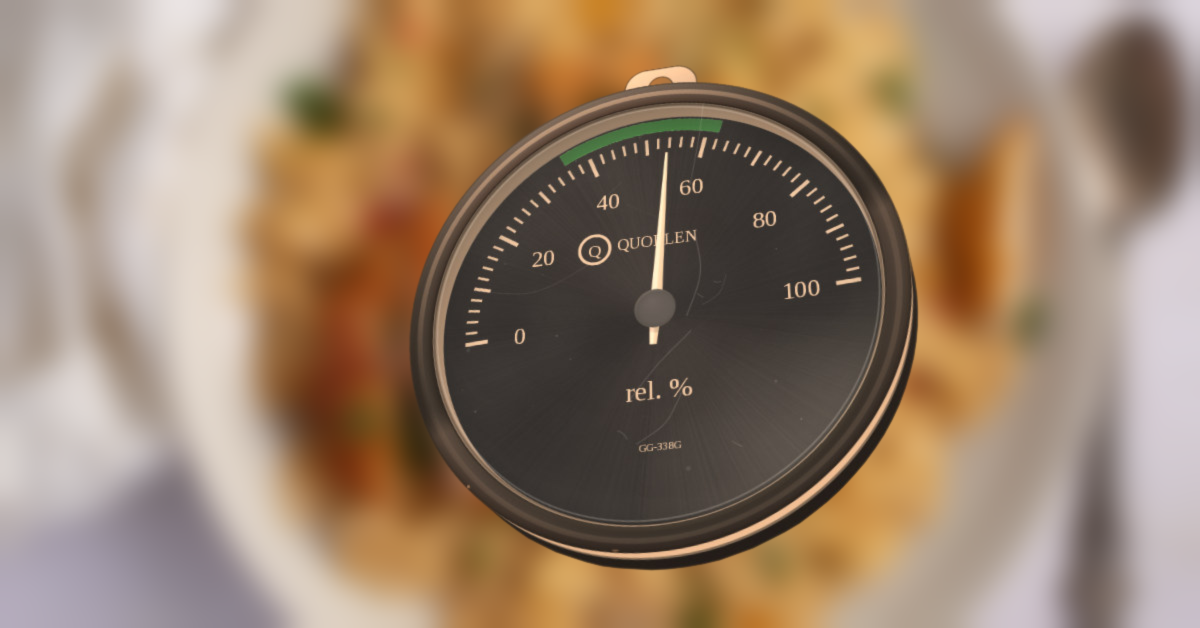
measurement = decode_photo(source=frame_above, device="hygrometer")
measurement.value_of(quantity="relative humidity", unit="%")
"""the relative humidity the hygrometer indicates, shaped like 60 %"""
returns 54 %
